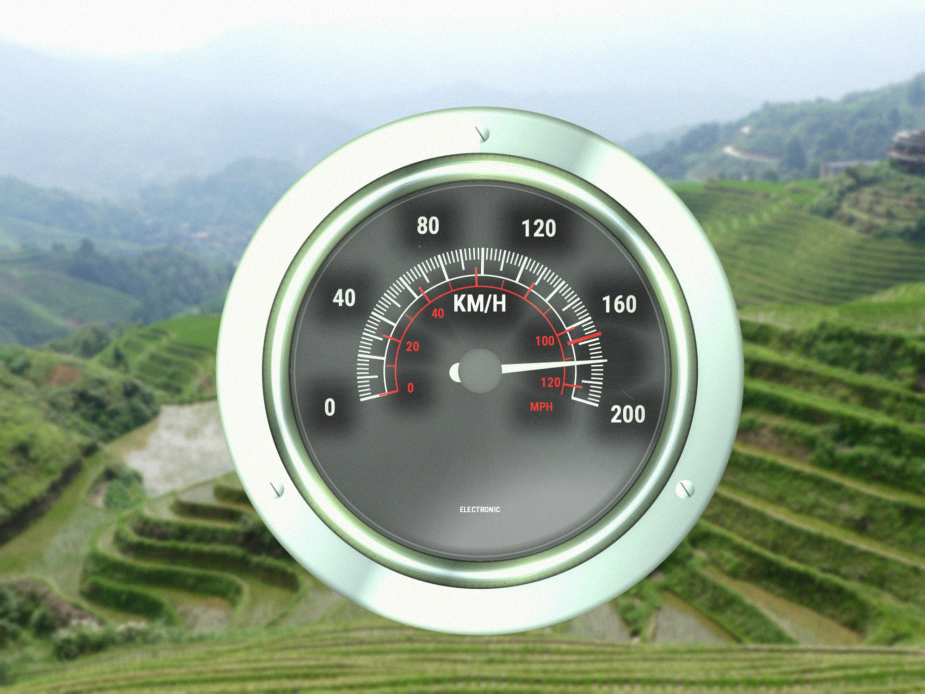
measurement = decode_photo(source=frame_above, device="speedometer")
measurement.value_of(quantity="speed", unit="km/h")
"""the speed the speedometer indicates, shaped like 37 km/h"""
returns 180 km/h
